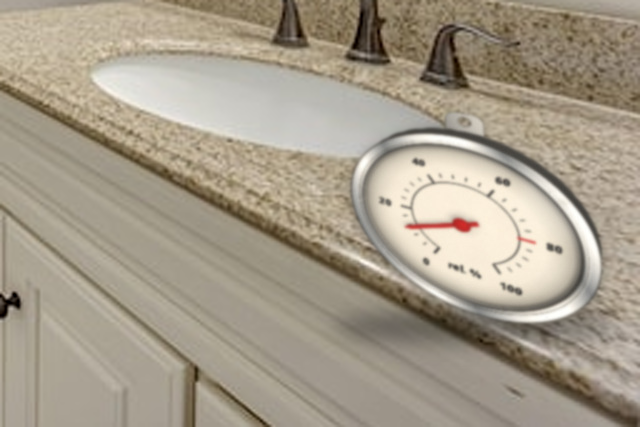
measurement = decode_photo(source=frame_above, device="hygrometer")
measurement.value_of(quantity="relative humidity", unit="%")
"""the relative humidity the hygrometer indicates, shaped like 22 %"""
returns 12 %
